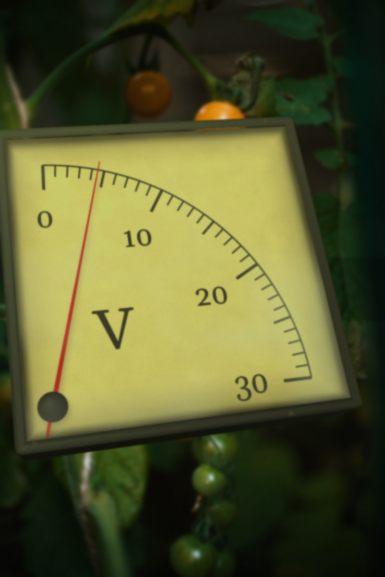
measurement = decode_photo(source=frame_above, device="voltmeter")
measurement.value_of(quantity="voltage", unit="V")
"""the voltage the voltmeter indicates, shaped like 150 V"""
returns 4.5 V
